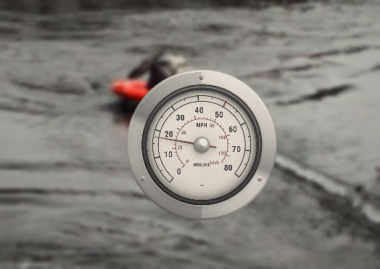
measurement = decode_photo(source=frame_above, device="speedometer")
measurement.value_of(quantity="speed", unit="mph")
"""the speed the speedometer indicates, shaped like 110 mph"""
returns 17.5 mph
